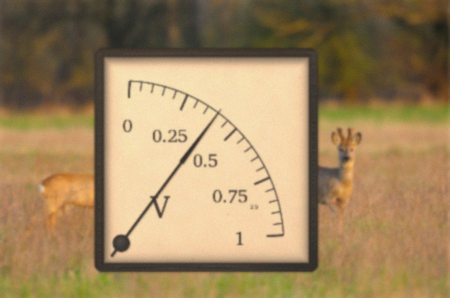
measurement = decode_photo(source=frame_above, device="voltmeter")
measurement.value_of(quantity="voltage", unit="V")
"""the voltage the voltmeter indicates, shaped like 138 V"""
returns 0.4 V
